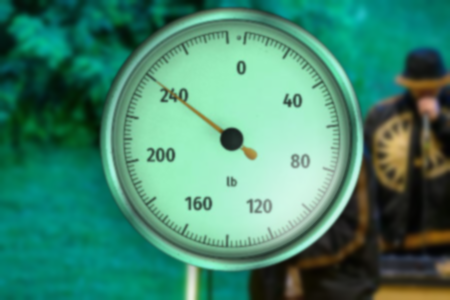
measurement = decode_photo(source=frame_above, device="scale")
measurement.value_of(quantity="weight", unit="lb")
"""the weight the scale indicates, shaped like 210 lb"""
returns 240 lb
